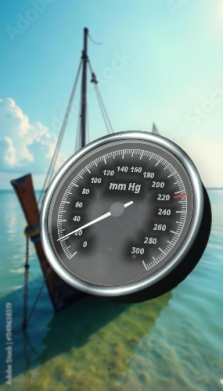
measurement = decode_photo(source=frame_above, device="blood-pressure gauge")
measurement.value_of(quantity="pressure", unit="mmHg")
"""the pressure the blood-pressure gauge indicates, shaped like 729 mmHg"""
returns 20 mmHg
